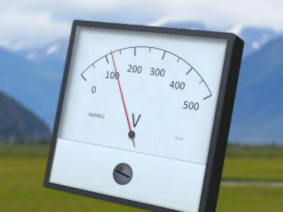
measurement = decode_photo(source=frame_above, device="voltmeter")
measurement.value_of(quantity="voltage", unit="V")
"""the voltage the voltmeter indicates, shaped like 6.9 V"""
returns 125 V
